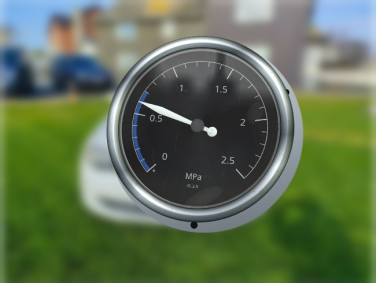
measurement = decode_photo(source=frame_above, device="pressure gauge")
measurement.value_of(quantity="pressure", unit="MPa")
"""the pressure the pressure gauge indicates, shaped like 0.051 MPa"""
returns 0.6 MPa
